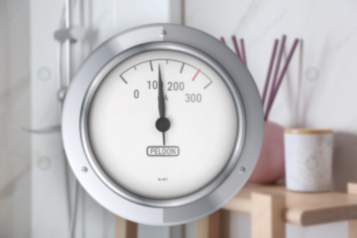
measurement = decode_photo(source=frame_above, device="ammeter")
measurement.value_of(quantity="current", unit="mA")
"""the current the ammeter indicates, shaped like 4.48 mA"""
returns 125 mA
